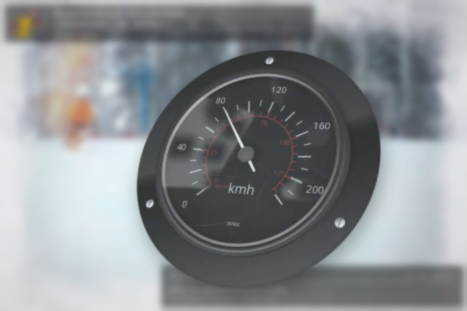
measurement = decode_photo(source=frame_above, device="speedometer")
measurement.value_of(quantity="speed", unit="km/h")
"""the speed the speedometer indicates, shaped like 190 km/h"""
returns 80 km/h
